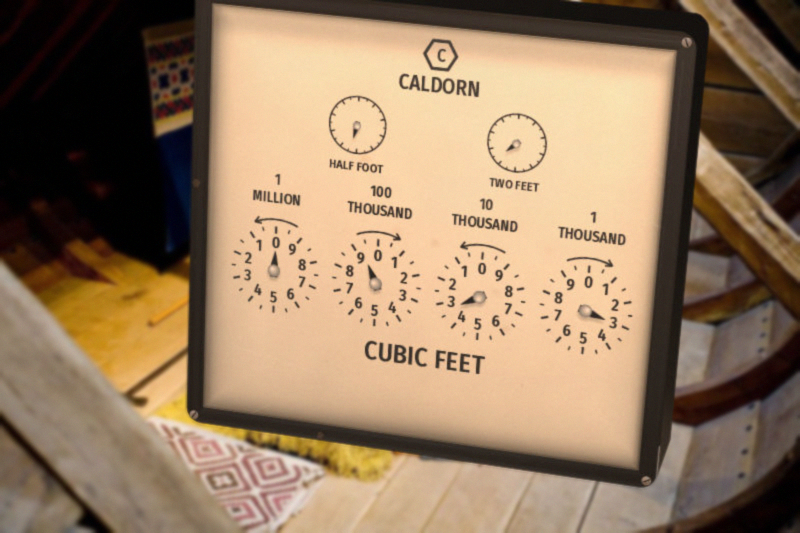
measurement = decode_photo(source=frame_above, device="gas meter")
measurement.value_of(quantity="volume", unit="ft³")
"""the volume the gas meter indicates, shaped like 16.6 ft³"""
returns 993300 ft³
